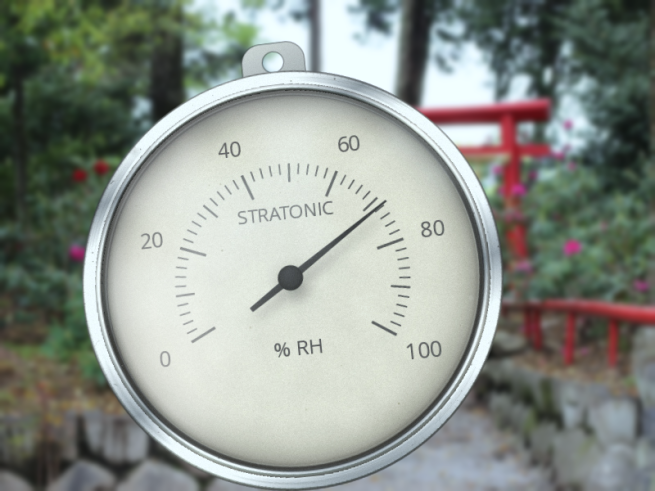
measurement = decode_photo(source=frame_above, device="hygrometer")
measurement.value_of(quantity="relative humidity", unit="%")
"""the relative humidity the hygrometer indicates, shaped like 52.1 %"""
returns 72 %
